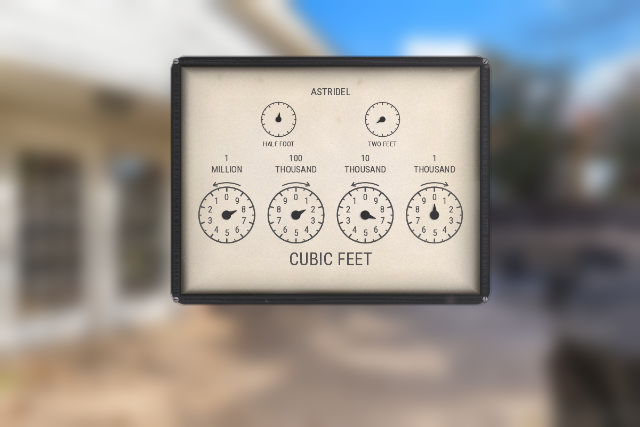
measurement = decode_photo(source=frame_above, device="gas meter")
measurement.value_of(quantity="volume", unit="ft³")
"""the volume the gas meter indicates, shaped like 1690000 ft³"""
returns 817000 ft³
